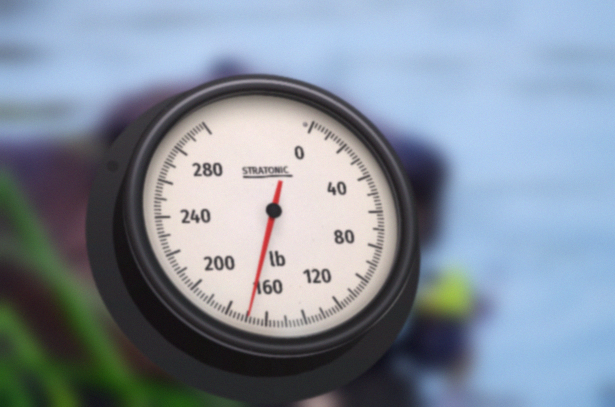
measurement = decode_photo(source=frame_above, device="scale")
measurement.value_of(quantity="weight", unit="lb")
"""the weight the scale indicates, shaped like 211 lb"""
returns 170 lb
